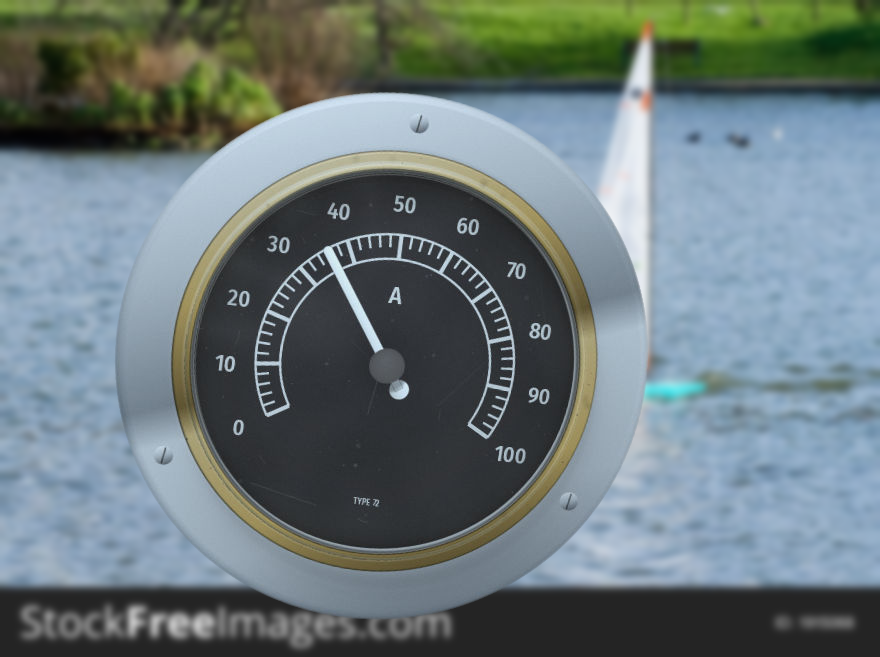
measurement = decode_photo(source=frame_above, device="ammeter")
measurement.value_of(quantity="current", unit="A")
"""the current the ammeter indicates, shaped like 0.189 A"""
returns 36 A
